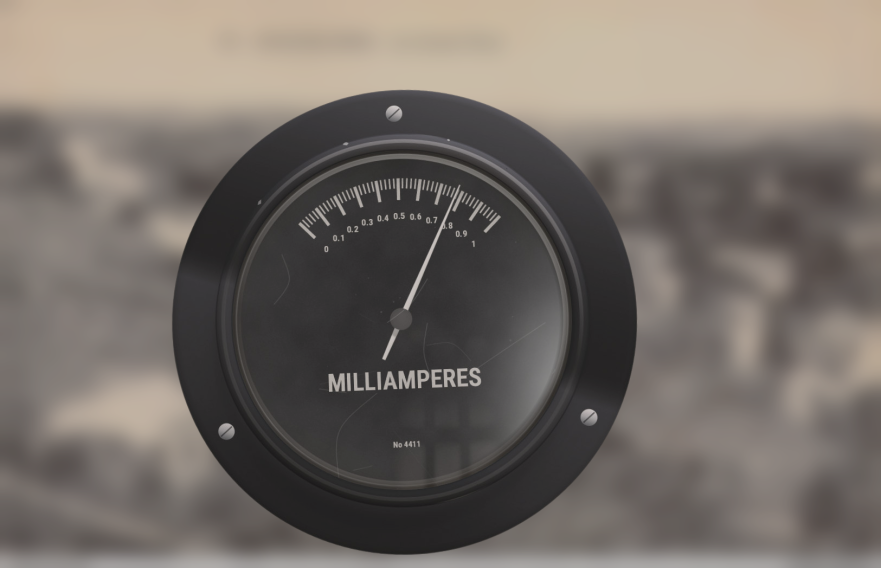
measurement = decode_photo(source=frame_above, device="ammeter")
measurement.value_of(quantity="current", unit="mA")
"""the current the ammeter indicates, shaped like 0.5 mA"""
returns 0.78 mA
